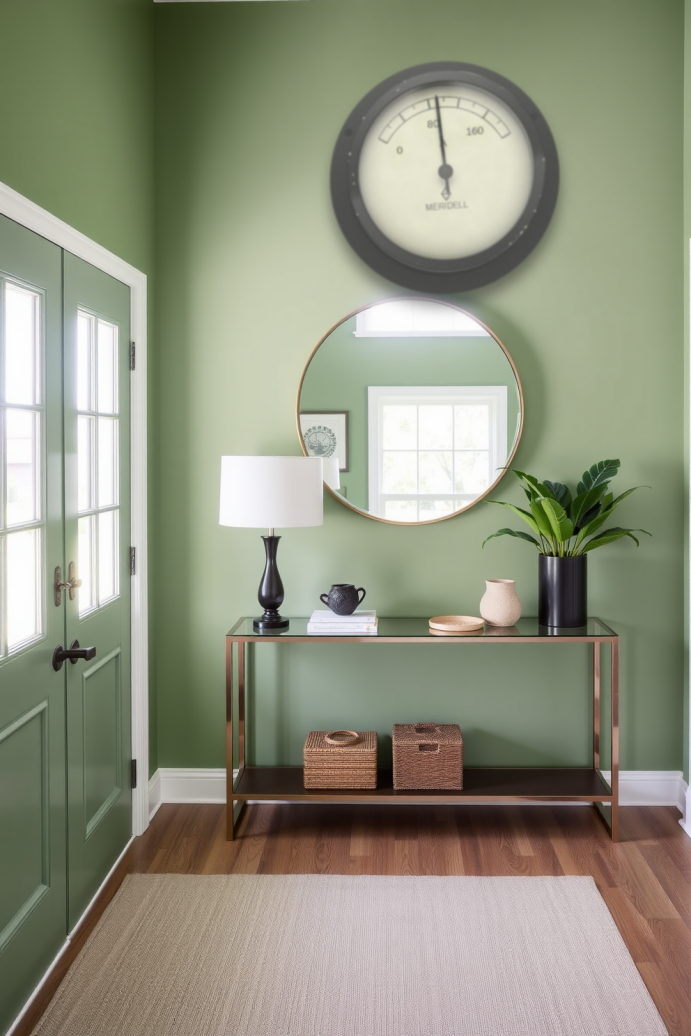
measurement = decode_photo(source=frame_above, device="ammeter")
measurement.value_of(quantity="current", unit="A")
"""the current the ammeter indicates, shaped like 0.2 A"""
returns 90 A
